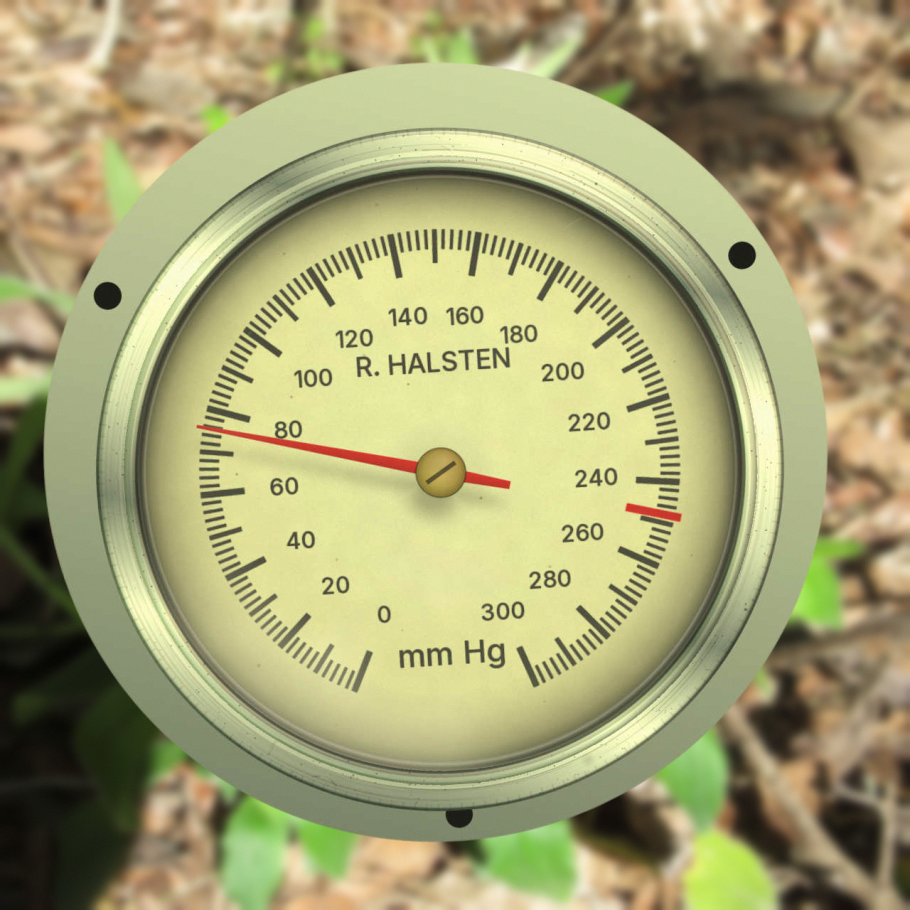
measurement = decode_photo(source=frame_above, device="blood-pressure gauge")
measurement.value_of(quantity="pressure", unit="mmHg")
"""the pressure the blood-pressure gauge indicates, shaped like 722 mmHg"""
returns 76 mmHg
